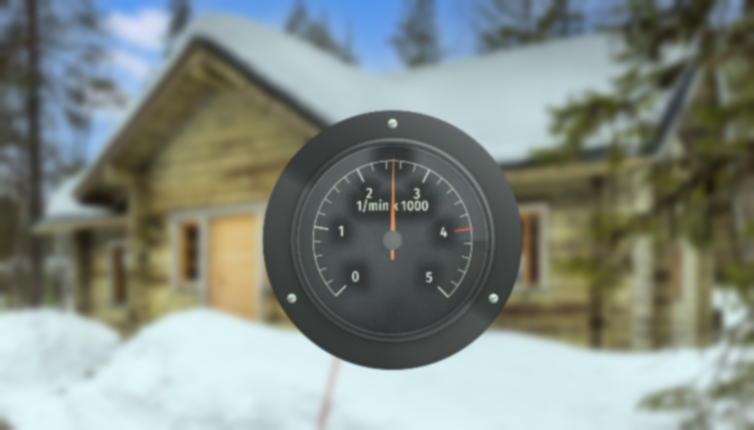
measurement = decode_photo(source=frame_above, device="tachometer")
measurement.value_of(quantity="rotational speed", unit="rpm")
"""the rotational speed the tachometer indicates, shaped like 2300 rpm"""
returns 2500 rpm
